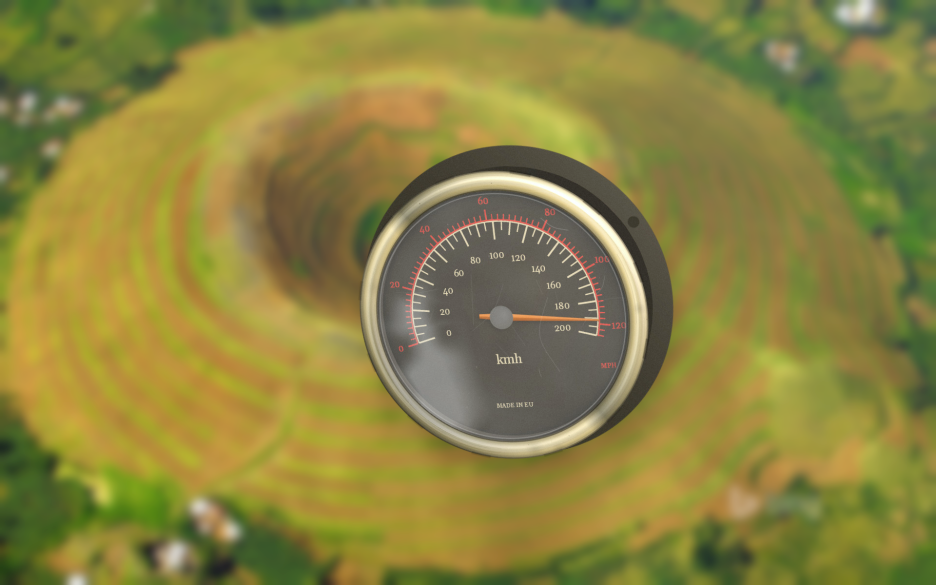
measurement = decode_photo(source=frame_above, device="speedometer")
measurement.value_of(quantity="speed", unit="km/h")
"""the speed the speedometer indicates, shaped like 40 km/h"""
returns 190 km/h
